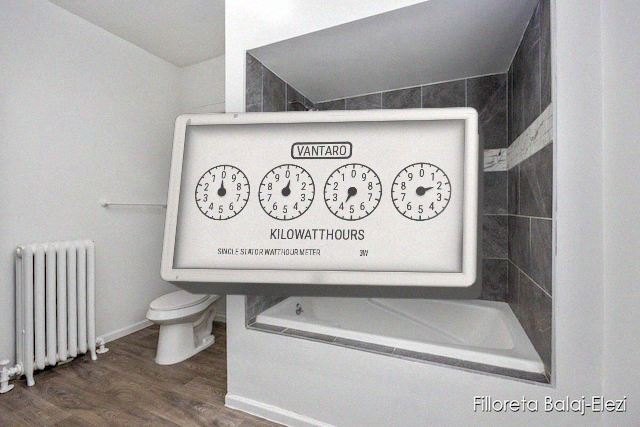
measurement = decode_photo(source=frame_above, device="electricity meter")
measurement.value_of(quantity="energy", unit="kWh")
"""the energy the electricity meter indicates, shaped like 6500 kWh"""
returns 42 kWh
